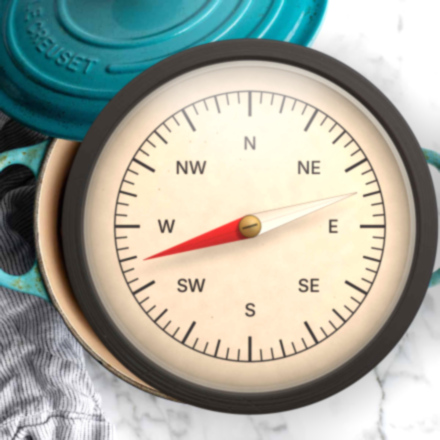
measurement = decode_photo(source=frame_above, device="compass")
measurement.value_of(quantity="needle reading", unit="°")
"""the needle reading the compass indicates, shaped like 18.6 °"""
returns 252.5 °
